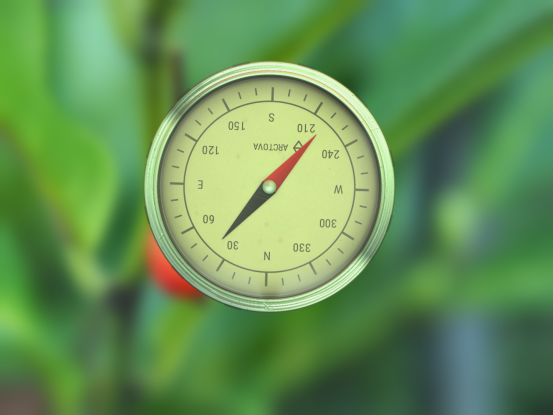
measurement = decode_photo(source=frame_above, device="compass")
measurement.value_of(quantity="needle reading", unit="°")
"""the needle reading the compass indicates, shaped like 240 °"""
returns 220 °
